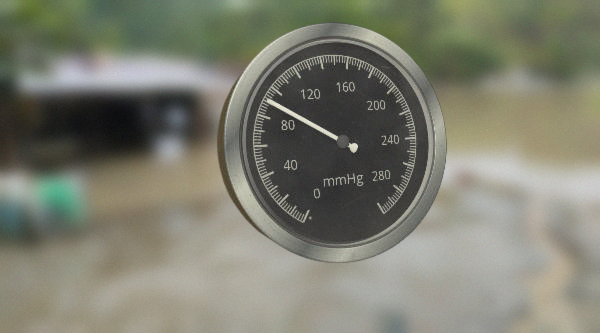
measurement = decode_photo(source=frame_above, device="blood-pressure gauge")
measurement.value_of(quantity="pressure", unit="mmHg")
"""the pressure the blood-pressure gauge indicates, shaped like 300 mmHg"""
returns 90 mmHg
